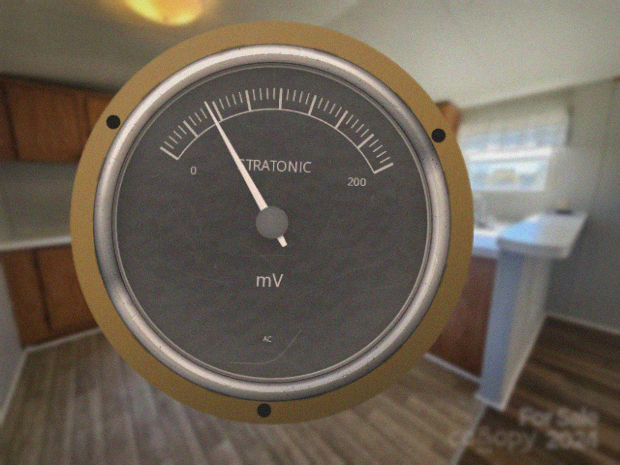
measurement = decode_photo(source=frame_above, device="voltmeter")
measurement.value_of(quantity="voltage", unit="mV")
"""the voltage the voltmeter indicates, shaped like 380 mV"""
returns 45 mV
